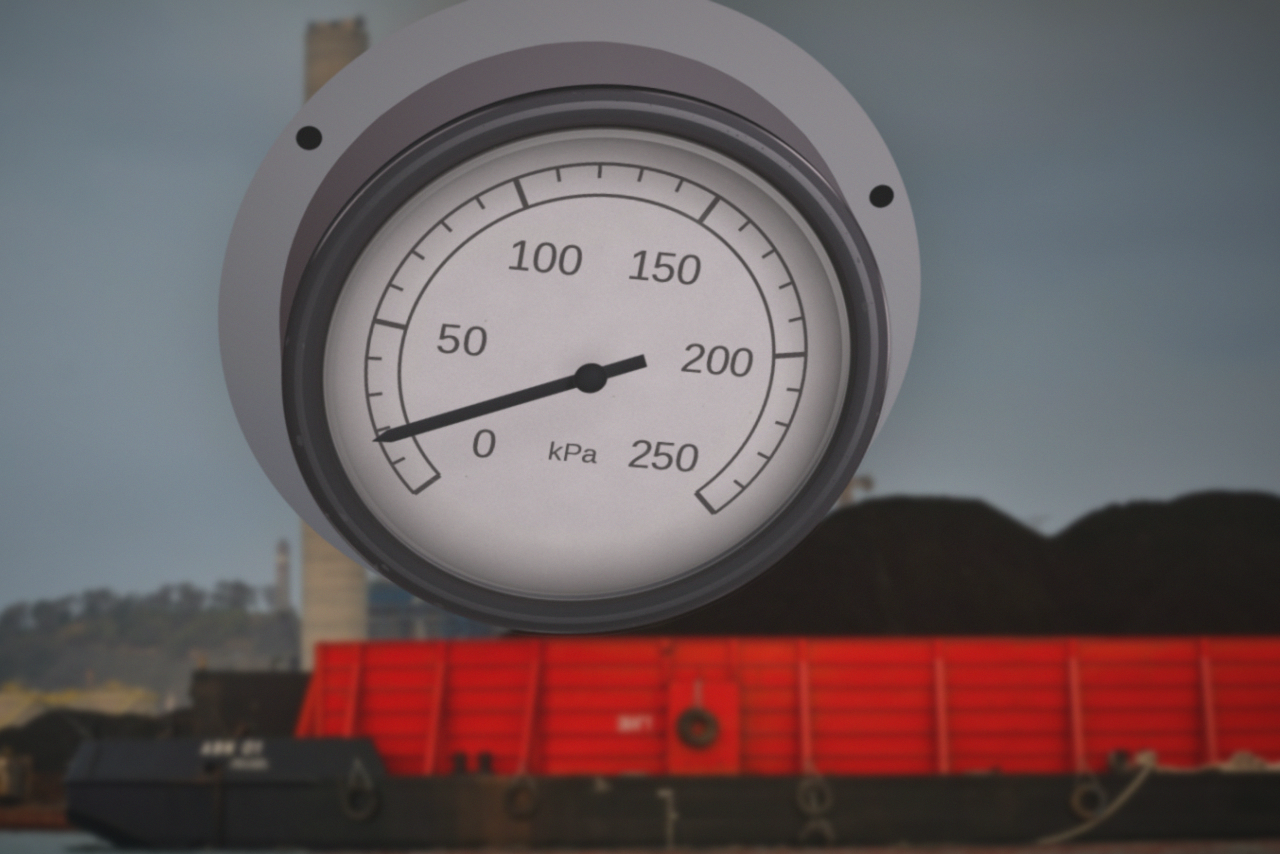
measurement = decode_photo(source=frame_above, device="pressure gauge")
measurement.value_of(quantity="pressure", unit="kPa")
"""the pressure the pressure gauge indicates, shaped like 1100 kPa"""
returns 20 kPa
